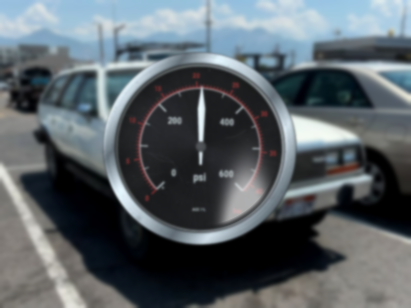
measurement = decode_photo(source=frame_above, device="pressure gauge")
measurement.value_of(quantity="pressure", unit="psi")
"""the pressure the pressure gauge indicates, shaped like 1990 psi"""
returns 300 psi
